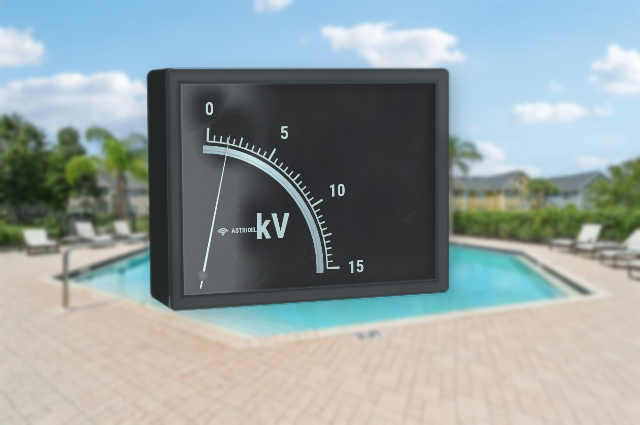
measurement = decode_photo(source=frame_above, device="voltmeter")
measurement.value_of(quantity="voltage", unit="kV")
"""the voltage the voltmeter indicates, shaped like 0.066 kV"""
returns 1.5 kV
